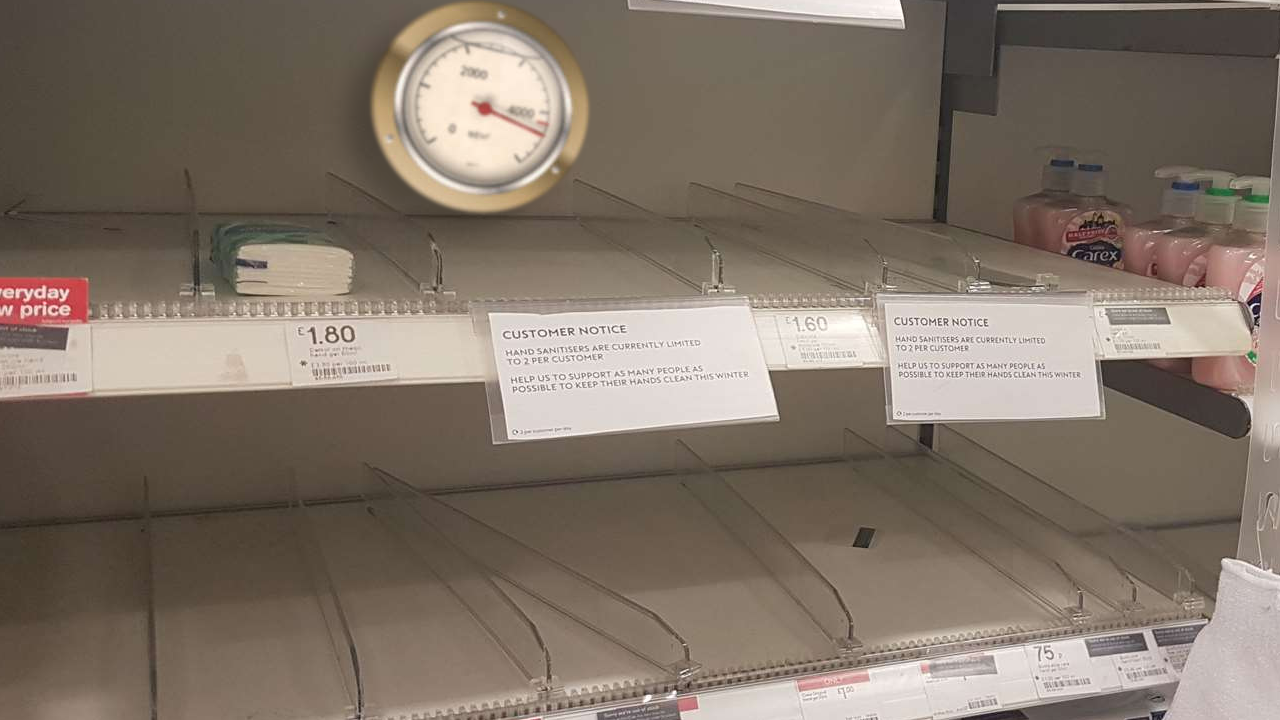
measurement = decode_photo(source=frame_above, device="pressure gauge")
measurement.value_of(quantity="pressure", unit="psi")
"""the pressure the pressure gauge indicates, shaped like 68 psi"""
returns 4400 psi
